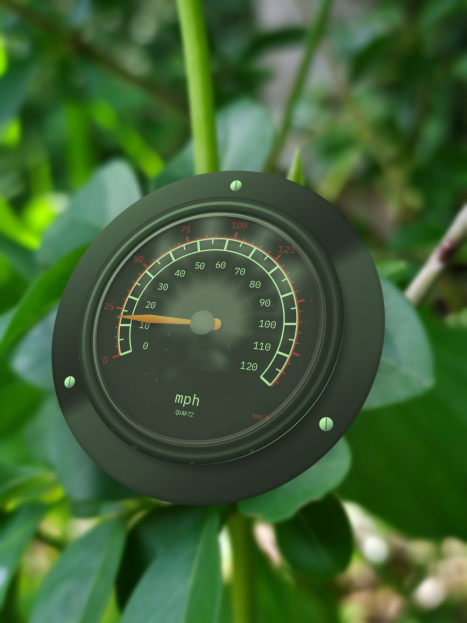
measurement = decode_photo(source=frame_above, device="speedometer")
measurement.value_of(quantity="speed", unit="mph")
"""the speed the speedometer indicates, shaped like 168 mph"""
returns 12.5 mph
